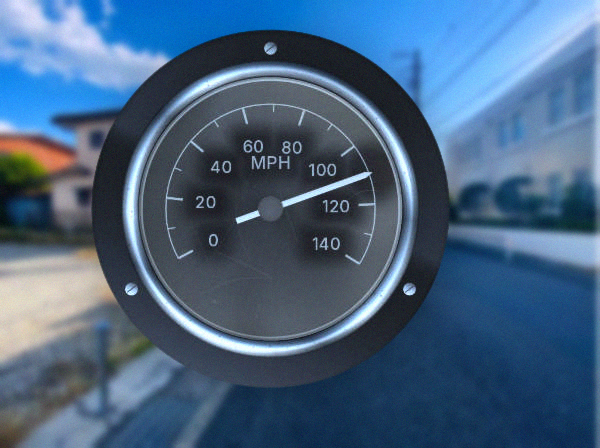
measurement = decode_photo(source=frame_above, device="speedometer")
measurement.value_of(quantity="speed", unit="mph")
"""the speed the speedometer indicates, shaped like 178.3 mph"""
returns 110 mph
